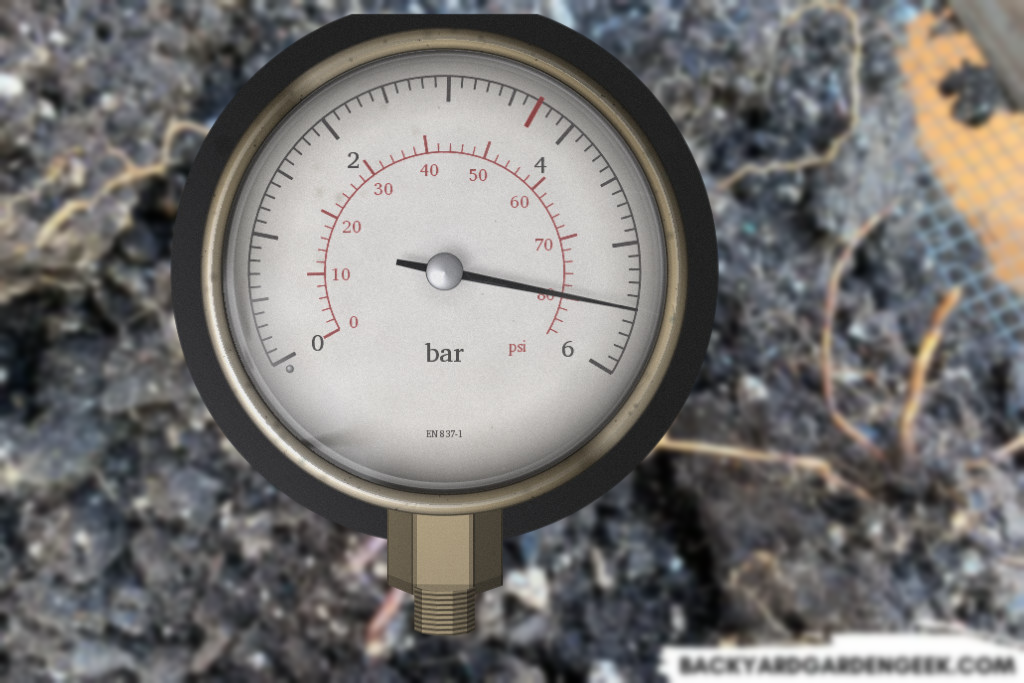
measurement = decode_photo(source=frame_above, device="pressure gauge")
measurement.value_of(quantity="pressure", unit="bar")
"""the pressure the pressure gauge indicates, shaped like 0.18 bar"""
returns 5.5 bar
